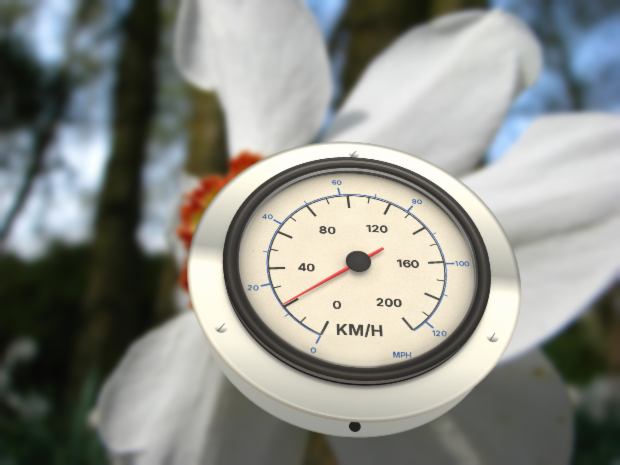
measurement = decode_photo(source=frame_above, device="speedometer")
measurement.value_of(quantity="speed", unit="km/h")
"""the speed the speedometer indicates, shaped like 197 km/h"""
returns 20 km/h
